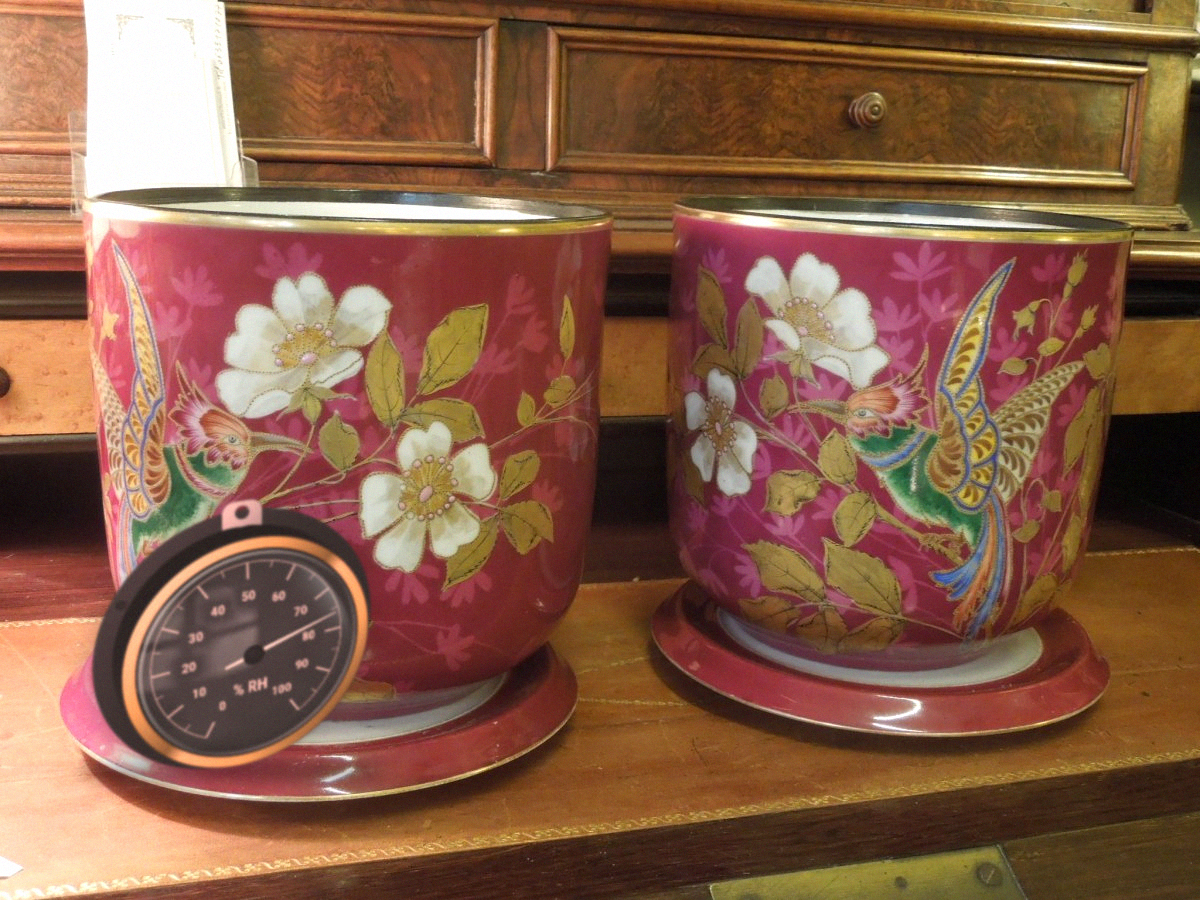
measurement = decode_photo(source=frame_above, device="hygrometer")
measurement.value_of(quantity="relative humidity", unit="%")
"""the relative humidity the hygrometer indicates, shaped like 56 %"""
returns 75 %
